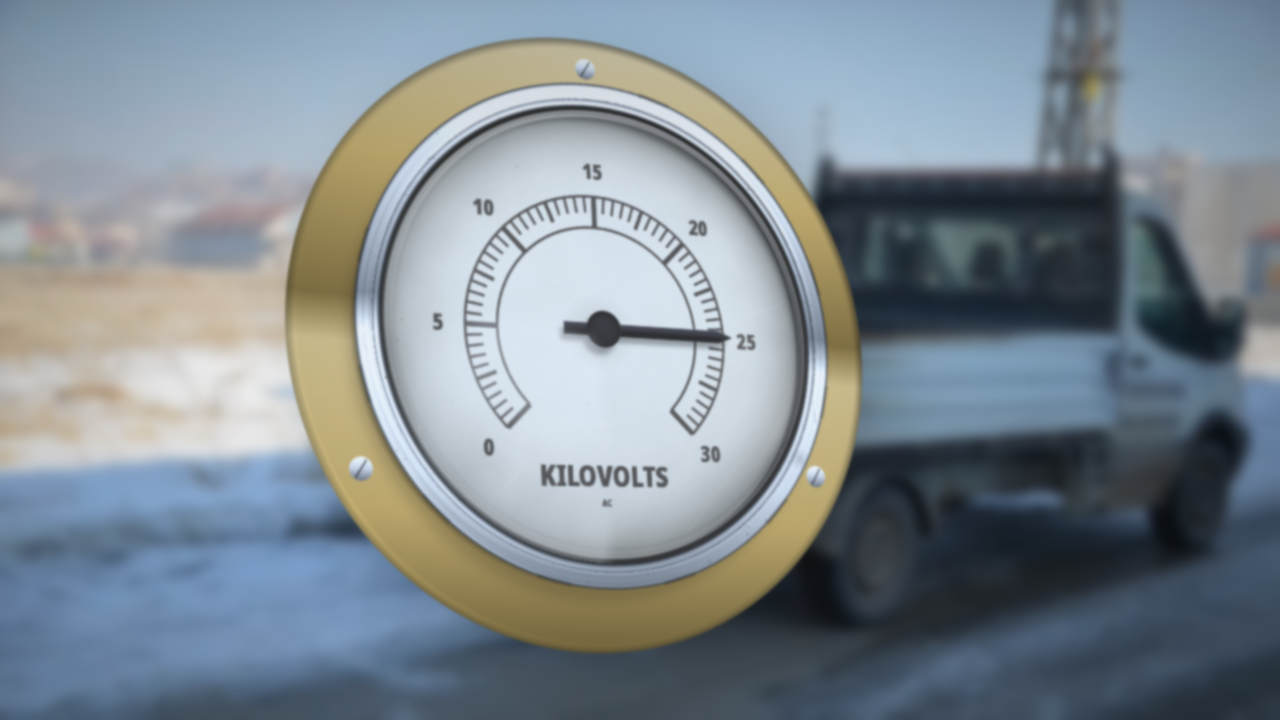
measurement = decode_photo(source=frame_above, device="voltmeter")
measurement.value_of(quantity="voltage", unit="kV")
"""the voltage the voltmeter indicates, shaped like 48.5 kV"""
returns 25 kV
